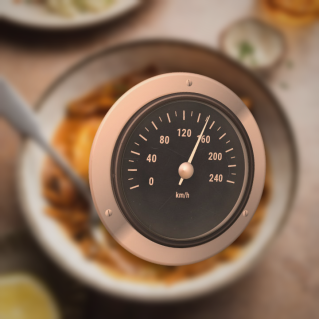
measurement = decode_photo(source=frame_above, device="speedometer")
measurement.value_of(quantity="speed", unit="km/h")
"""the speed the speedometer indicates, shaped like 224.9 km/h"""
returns 150 km/h
